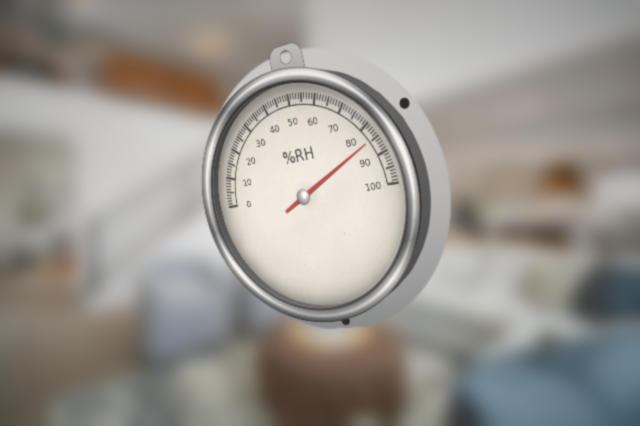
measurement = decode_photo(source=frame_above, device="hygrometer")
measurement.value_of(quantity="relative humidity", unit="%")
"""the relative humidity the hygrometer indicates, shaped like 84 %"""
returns 85 %
